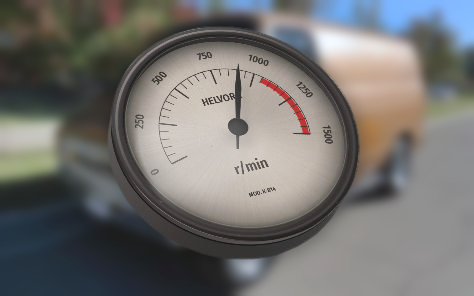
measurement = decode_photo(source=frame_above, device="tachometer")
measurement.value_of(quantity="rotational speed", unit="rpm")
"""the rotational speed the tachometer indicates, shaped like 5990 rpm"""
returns 900 rpm
